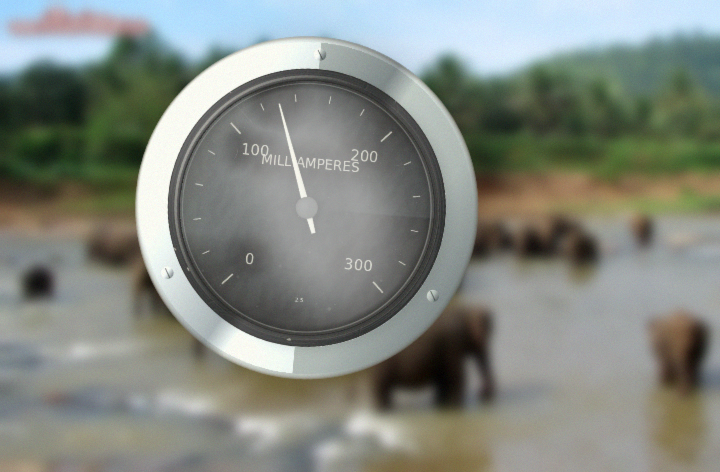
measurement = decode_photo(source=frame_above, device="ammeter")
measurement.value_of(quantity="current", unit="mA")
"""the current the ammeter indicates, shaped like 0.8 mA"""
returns 130 mA
